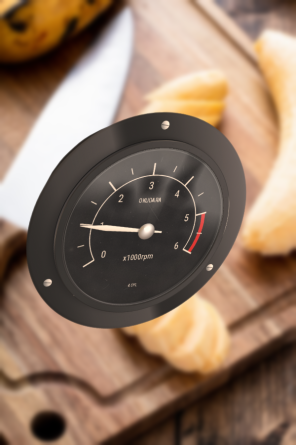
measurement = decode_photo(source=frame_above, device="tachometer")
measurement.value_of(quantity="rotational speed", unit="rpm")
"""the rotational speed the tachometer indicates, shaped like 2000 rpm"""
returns 1000 rpm
